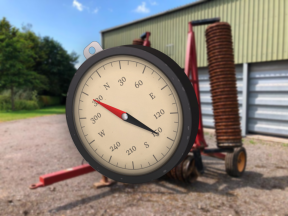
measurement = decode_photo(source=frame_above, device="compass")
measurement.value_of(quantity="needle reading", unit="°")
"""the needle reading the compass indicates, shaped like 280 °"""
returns 330 °
